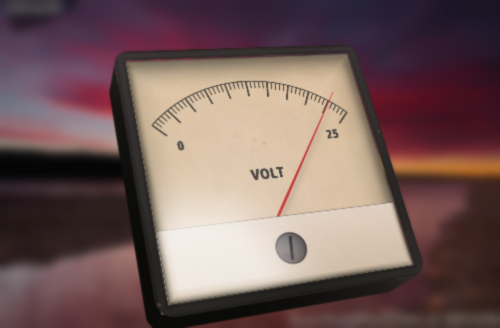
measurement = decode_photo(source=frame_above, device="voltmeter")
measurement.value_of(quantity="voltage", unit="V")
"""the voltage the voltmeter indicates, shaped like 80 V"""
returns 22.5 V
